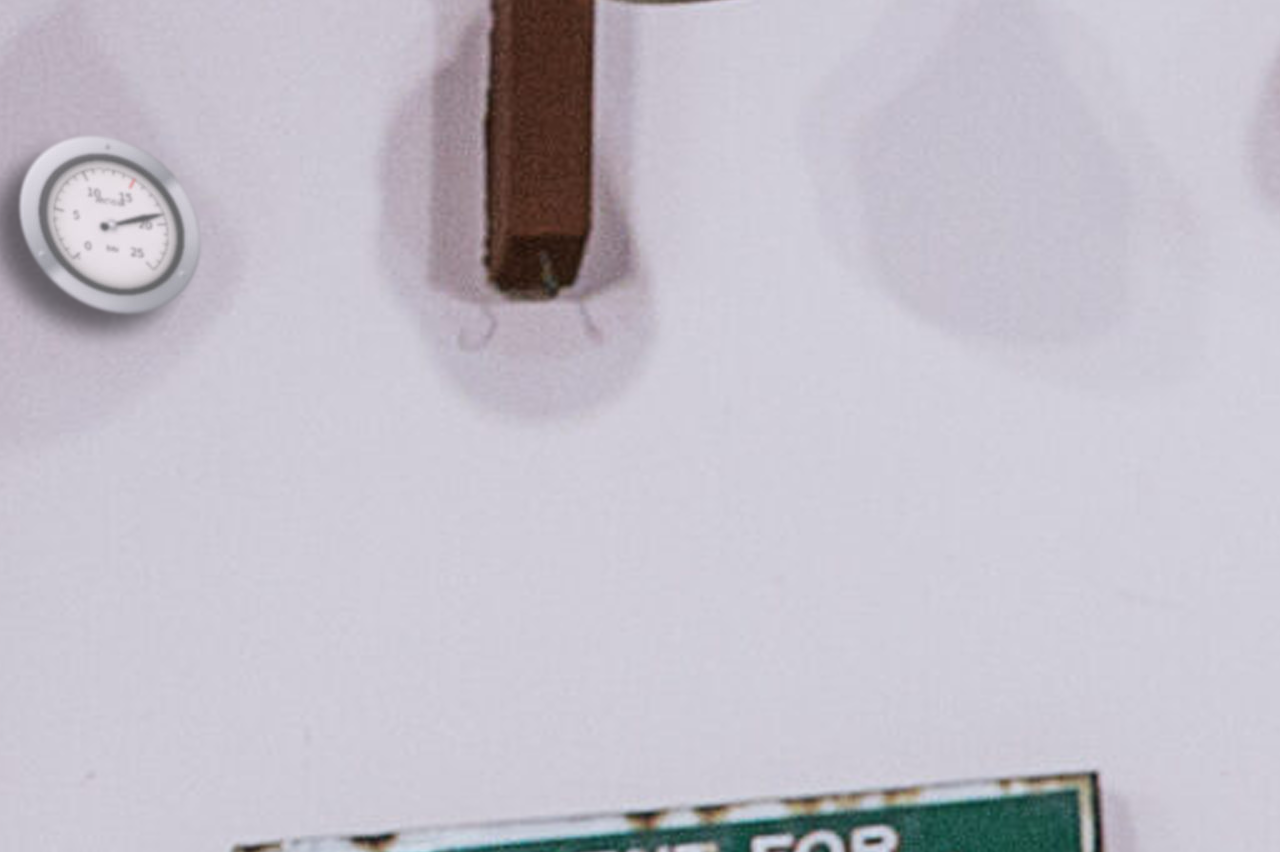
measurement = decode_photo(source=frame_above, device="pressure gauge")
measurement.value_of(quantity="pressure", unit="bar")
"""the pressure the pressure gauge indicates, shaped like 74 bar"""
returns 19 bar
